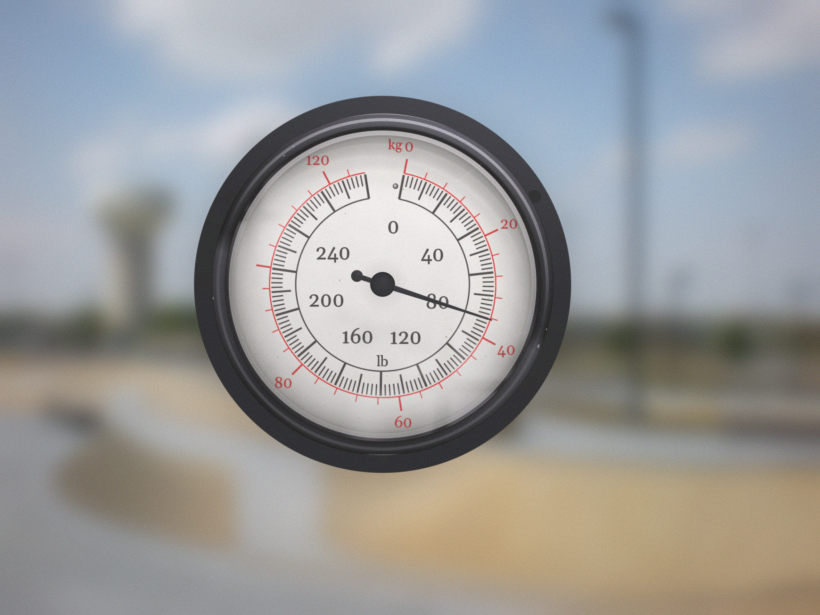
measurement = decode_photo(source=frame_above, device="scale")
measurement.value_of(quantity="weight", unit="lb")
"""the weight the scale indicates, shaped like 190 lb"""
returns 80 lb
